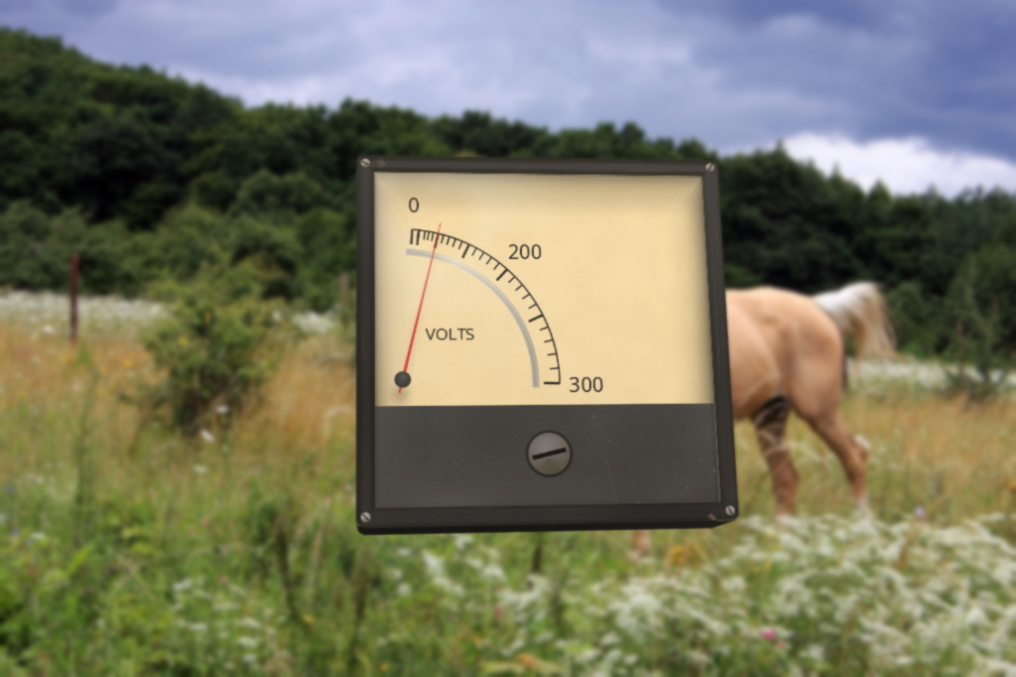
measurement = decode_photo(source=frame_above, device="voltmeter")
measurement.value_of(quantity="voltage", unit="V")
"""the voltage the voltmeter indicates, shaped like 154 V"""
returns 100 V
